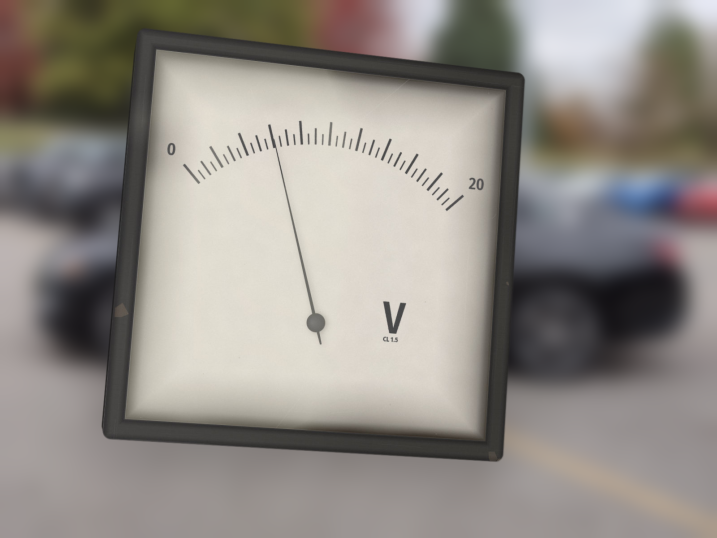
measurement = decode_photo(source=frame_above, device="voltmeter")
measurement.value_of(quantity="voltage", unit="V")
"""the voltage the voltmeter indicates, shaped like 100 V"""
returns 6 V
